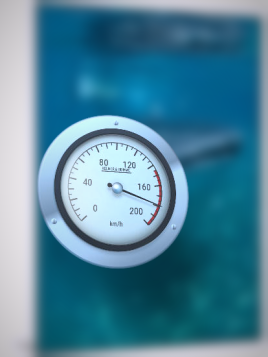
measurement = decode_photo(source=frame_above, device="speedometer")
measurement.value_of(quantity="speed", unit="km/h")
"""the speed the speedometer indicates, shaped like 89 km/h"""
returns 180 km/h
